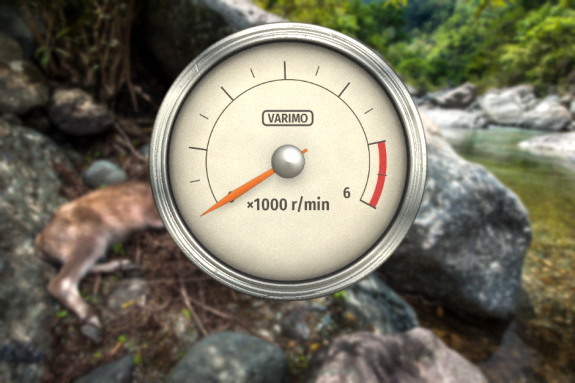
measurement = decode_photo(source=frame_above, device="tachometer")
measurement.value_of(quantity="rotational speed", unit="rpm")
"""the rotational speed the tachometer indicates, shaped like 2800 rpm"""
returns 0 rpm
